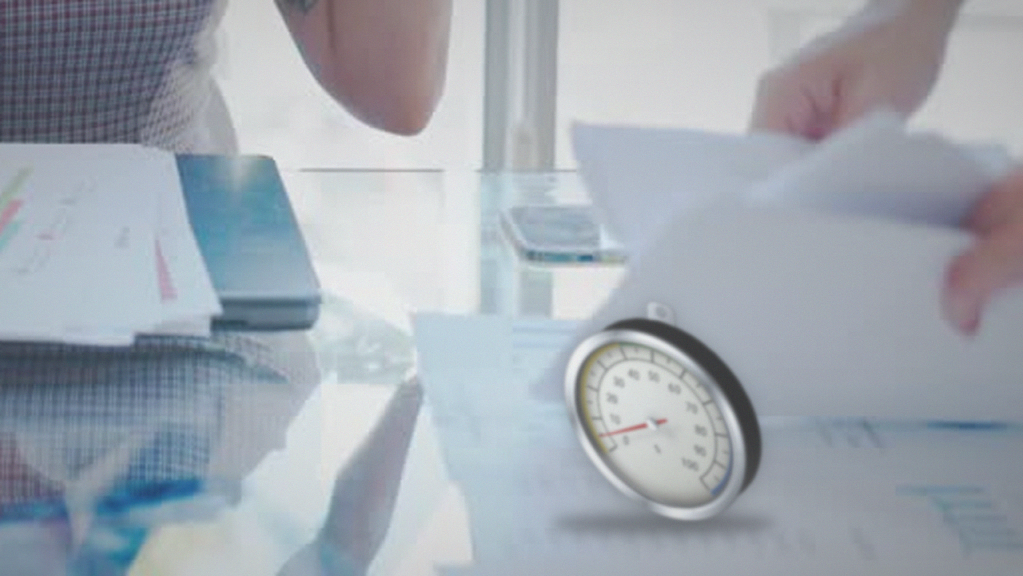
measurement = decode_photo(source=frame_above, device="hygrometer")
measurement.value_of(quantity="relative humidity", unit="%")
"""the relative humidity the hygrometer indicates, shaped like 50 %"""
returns 5 %
